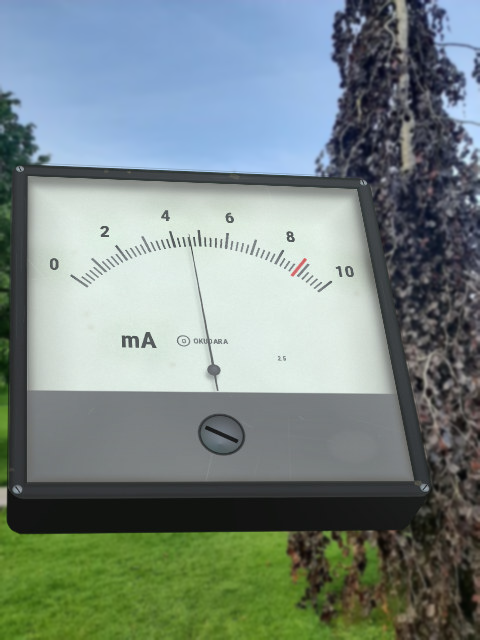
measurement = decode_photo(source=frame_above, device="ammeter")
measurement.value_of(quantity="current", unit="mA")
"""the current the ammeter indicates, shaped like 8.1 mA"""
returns 4.6 mA
